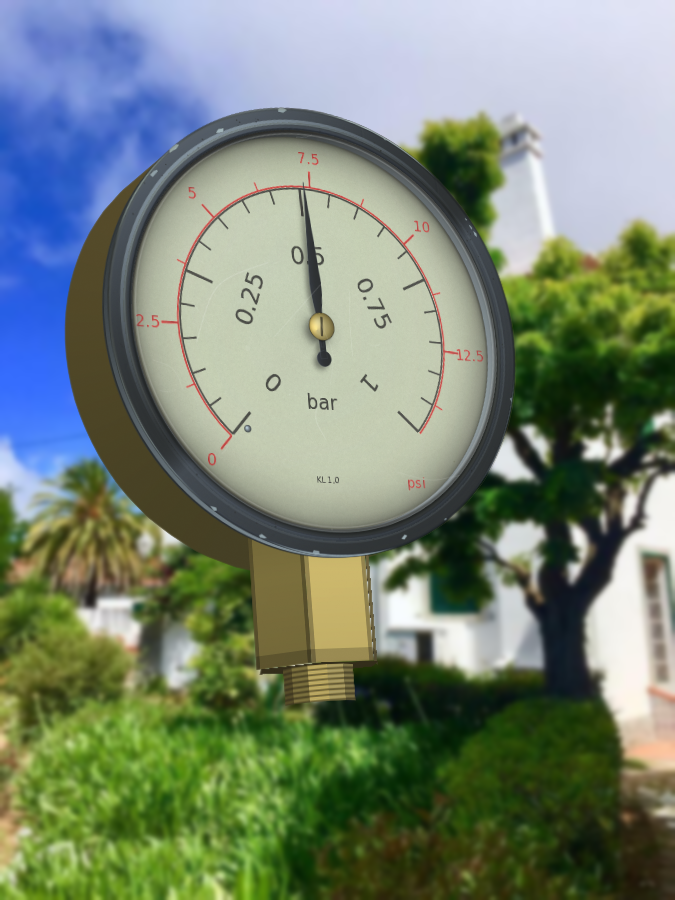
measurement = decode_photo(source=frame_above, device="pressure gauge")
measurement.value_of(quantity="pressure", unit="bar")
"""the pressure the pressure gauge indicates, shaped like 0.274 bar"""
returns 0.5 bar
